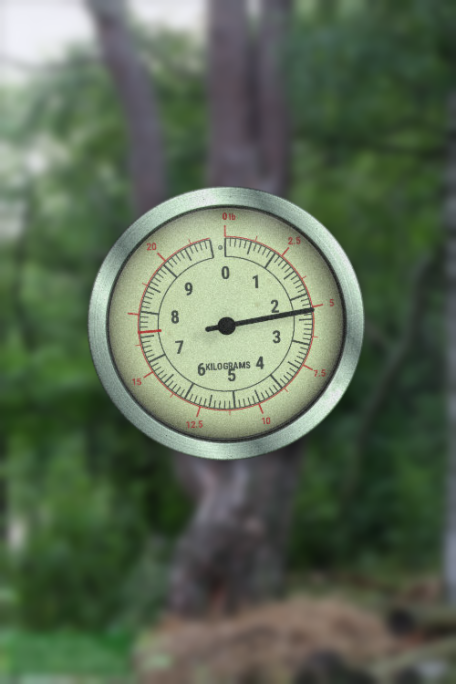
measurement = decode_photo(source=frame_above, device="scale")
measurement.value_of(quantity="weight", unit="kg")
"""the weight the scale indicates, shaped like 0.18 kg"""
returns 2.3 kg
